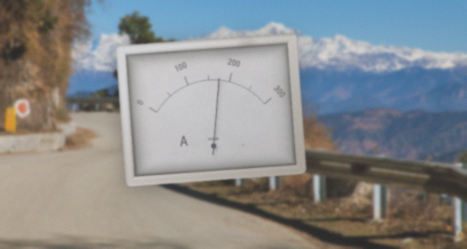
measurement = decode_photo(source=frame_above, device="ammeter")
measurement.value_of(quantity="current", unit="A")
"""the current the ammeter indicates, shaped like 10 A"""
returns 175 A
